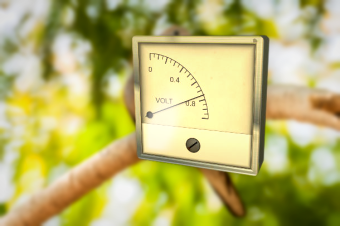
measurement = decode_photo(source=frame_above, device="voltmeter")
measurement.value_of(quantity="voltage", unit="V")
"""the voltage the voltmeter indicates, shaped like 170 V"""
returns 0.75 V
